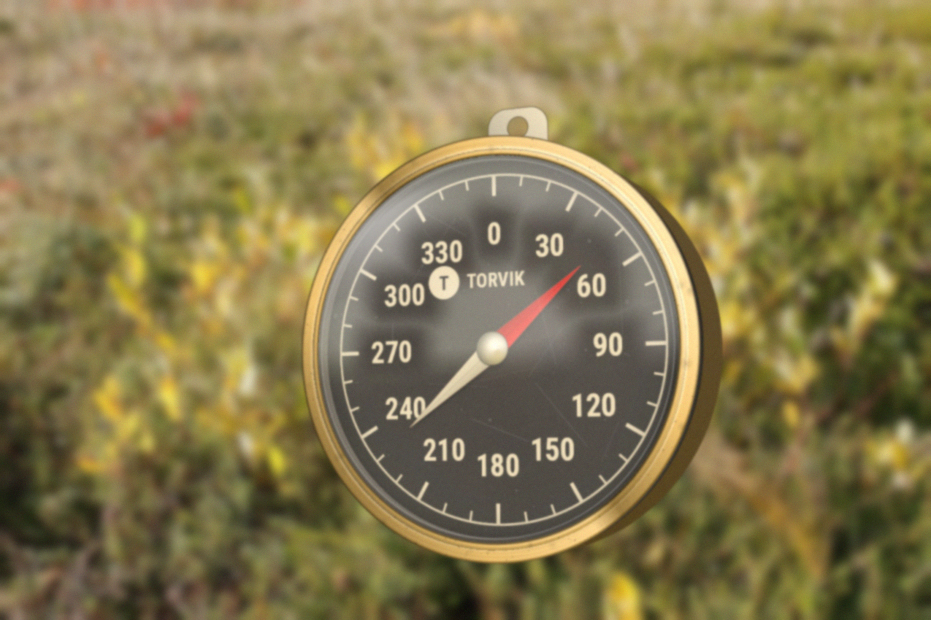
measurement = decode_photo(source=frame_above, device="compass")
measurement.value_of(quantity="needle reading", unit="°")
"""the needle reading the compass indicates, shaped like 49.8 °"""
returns 50 °
